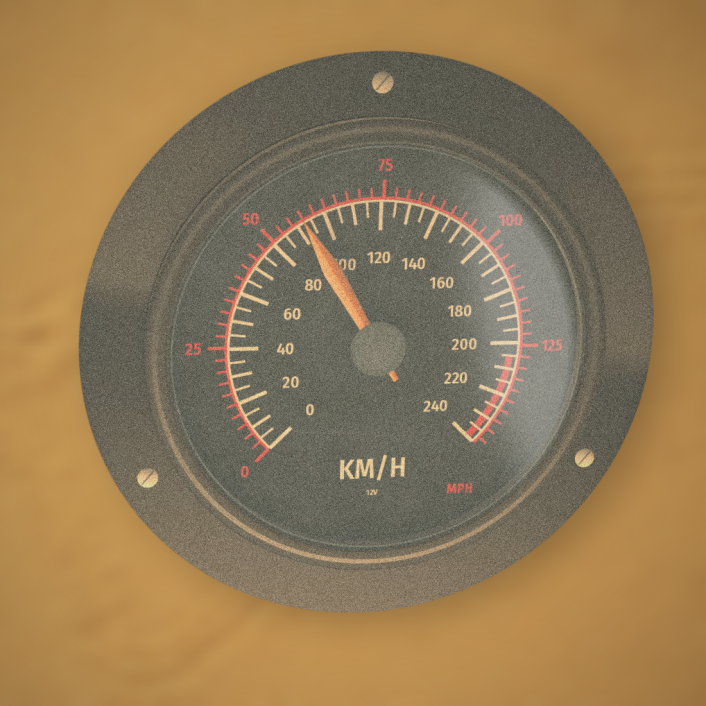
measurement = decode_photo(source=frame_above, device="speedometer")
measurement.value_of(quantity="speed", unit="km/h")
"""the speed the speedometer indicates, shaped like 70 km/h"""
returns 92.5 km/h
